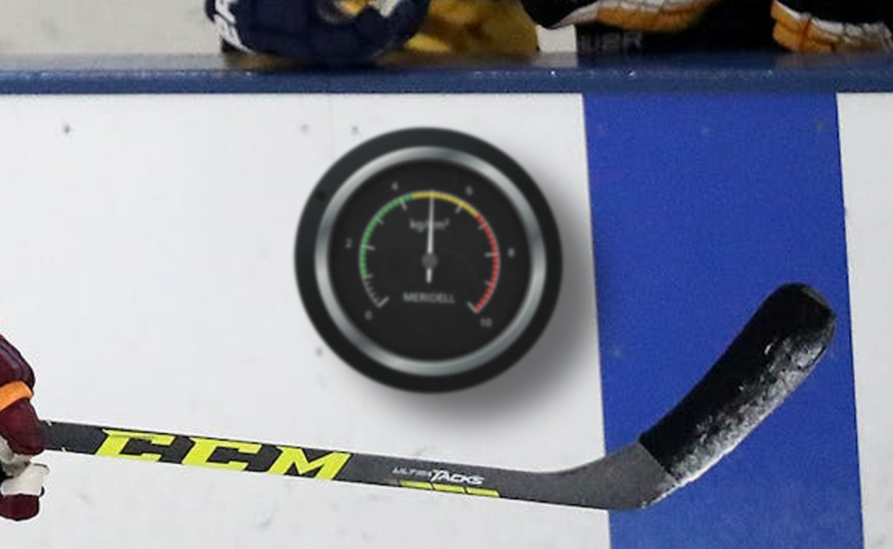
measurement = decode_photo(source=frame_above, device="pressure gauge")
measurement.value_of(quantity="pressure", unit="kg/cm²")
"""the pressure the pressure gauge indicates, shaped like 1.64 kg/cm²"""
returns 5 kg/cm²
